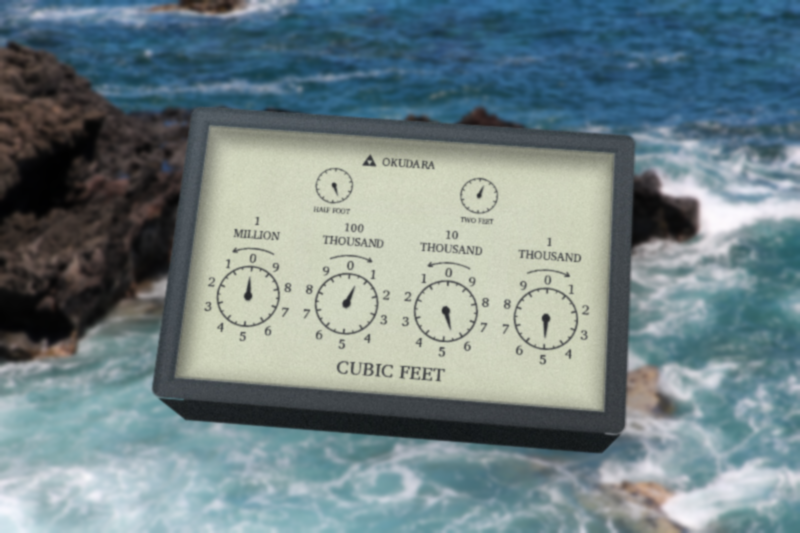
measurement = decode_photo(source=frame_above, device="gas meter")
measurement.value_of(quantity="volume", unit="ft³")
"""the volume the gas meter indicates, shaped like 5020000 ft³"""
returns 5500 ft³
